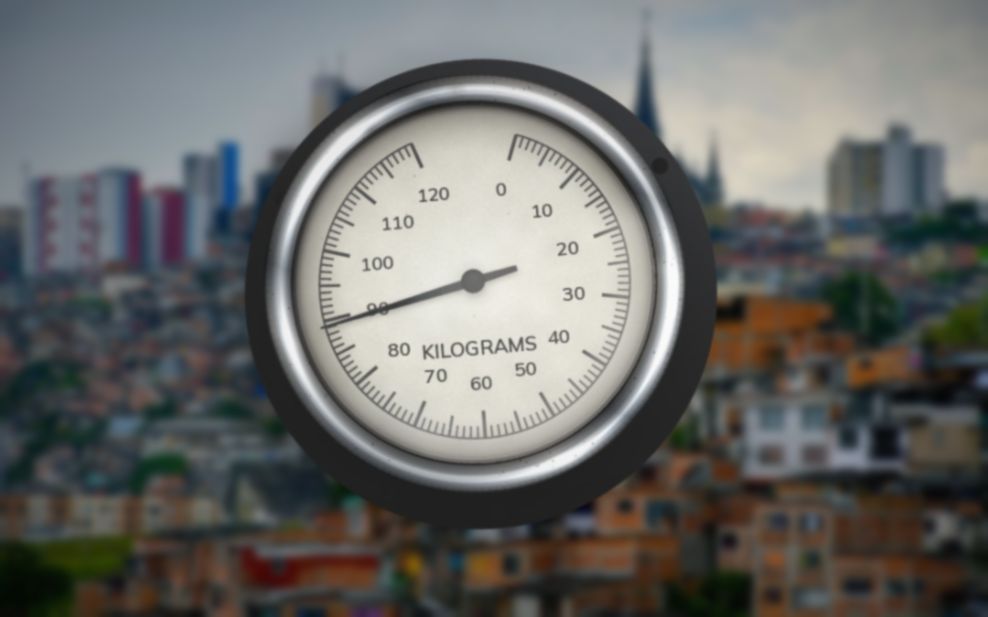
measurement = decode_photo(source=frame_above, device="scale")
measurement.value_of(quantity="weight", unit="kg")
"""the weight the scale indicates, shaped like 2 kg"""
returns 89 kg
